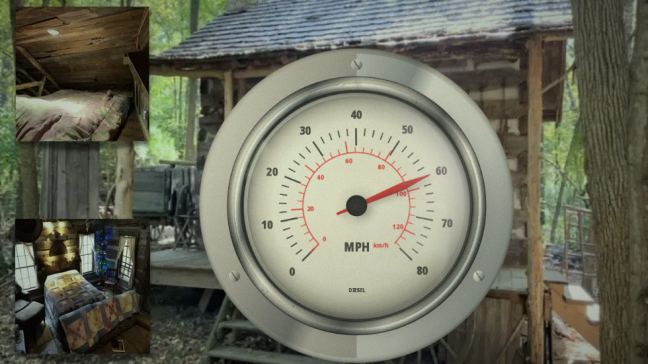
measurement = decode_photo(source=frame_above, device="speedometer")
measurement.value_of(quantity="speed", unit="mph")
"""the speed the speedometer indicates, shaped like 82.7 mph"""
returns 60 mph
